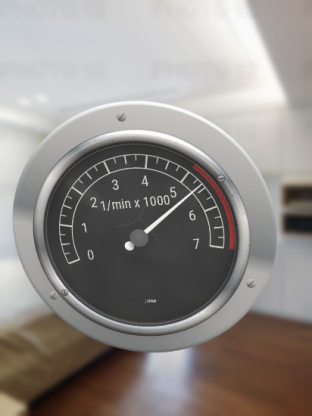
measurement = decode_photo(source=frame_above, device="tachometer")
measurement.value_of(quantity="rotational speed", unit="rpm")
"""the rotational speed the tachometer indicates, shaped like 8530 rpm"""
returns 5375 rpm
